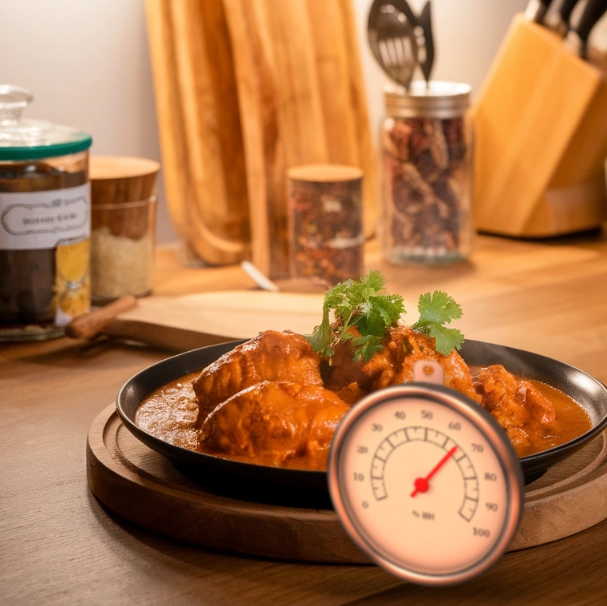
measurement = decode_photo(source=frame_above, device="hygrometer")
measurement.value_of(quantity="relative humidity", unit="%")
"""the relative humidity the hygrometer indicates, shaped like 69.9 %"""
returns 65 %
